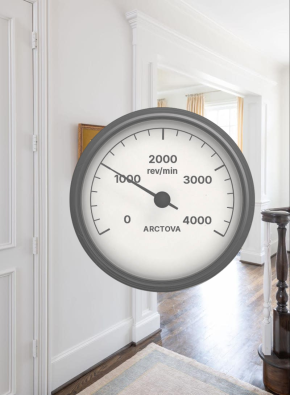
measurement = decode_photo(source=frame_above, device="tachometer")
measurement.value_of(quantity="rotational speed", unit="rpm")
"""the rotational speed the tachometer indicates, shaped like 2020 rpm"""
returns 1000 rpm
